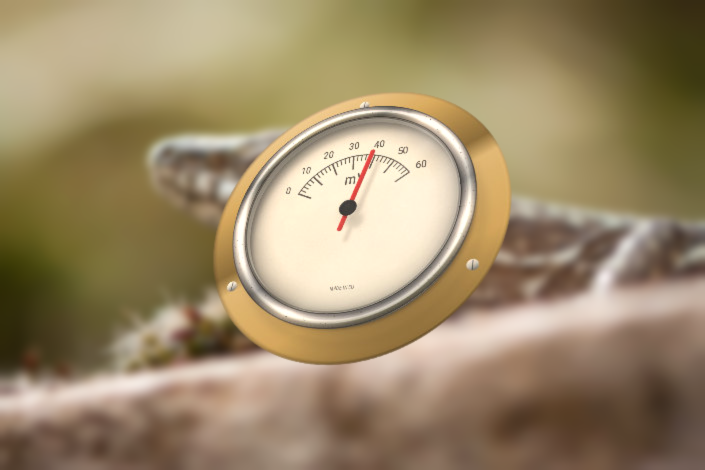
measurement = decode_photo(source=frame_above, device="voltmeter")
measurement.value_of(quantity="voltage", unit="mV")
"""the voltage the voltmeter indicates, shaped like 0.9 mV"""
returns 40 mV
